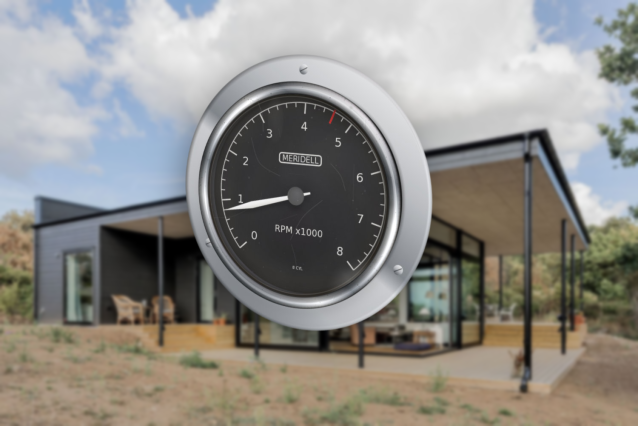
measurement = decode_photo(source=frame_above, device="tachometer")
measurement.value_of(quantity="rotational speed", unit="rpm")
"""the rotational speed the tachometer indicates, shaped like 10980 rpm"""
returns 800 rpm
